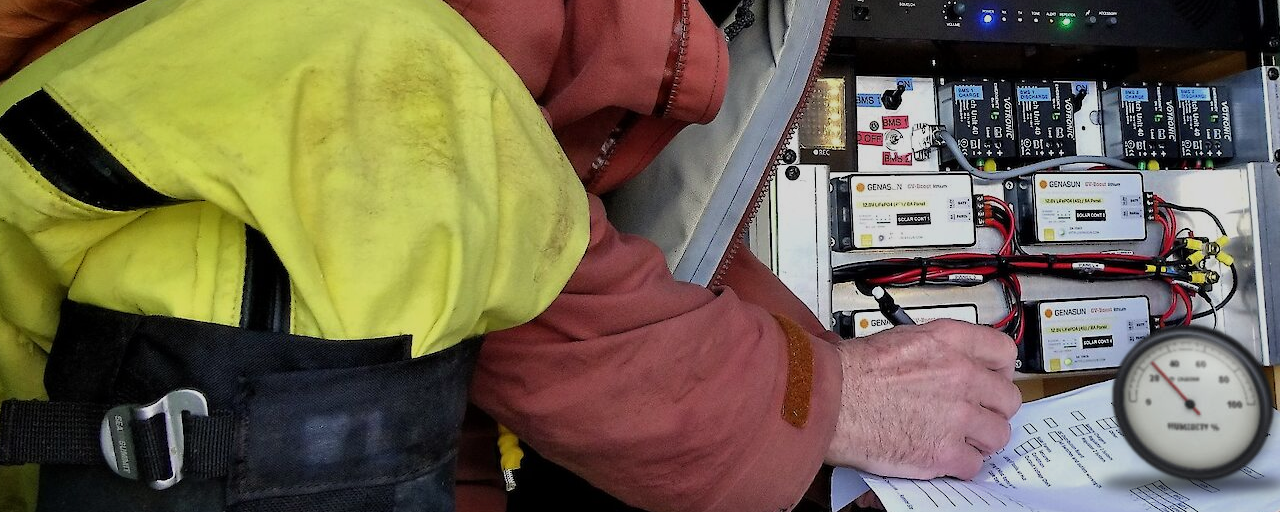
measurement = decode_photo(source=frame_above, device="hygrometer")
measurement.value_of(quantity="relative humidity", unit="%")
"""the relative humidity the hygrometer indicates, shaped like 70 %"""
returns 28 %
